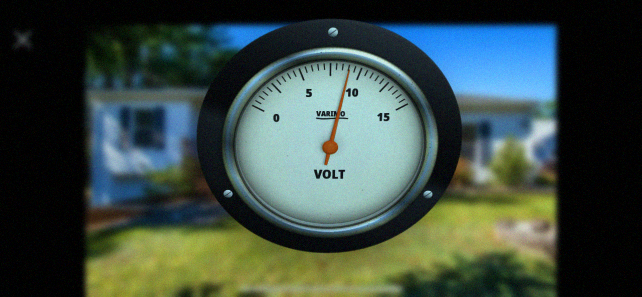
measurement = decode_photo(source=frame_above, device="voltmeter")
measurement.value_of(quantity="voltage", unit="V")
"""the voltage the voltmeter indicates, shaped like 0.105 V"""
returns 9 V
